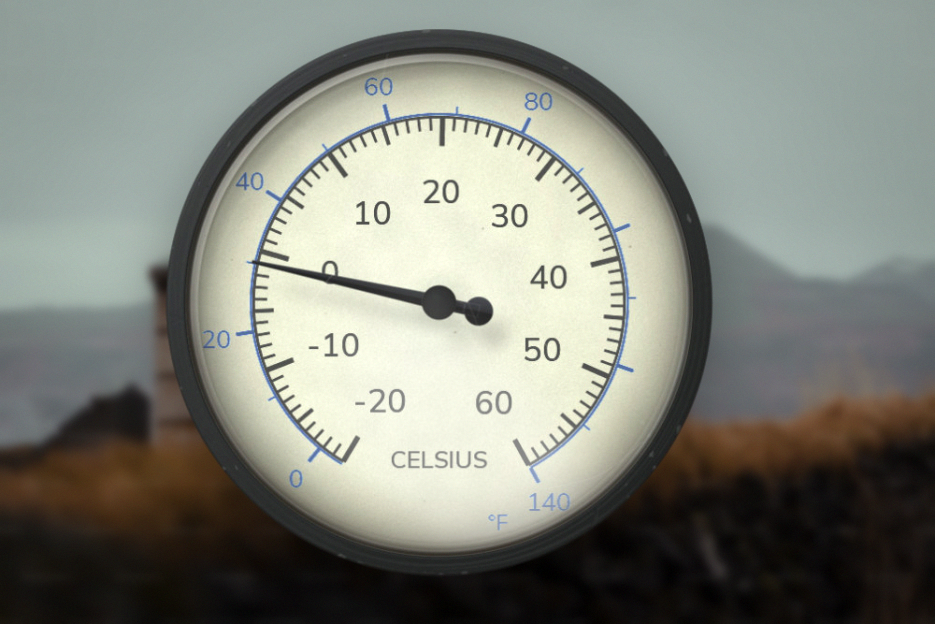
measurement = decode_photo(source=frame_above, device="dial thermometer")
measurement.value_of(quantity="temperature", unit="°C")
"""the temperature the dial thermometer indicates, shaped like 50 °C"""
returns -1 °C
